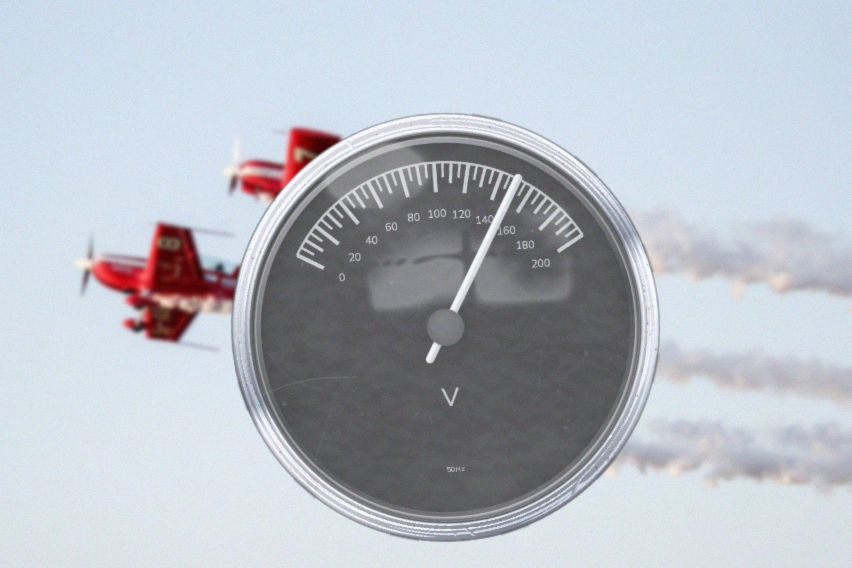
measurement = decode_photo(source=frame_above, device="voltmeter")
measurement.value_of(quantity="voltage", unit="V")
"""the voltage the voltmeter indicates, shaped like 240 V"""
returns 150 V
